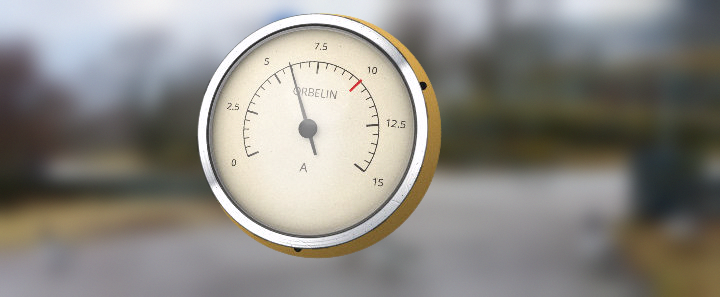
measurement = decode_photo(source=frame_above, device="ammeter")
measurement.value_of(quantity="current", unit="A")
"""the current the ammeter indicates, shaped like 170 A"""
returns 6 A
